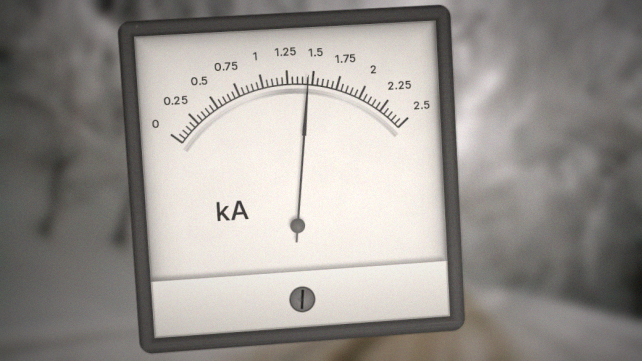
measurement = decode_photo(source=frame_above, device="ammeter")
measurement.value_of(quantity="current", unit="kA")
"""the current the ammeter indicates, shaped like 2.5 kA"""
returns 1.45 kA
